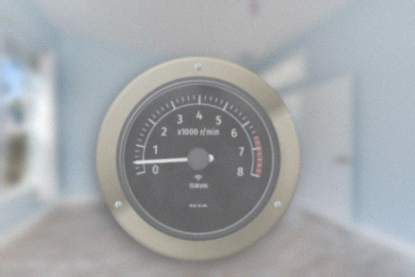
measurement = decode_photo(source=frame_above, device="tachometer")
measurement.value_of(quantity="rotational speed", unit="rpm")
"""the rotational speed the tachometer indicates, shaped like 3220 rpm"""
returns 400 rpm
